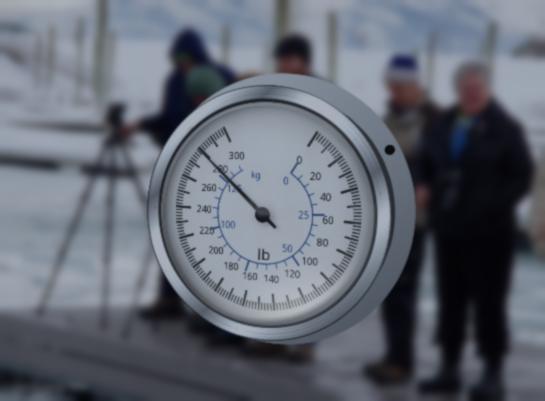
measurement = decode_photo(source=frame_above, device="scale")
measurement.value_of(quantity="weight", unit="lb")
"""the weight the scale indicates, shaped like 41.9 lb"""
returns 280 lb
